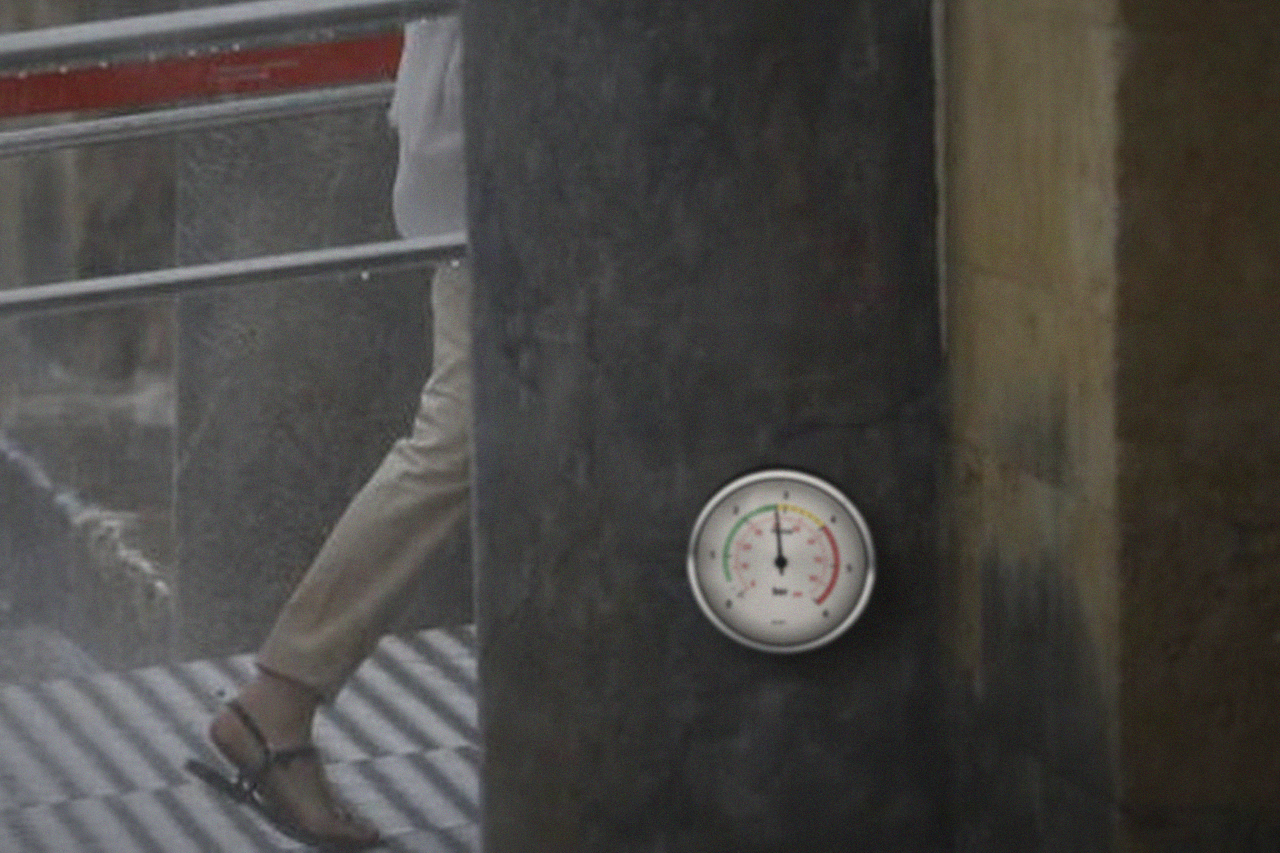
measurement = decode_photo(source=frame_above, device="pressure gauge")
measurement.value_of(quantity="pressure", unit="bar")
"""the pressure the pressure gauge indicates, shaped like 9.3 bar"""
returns 2.8 bar
